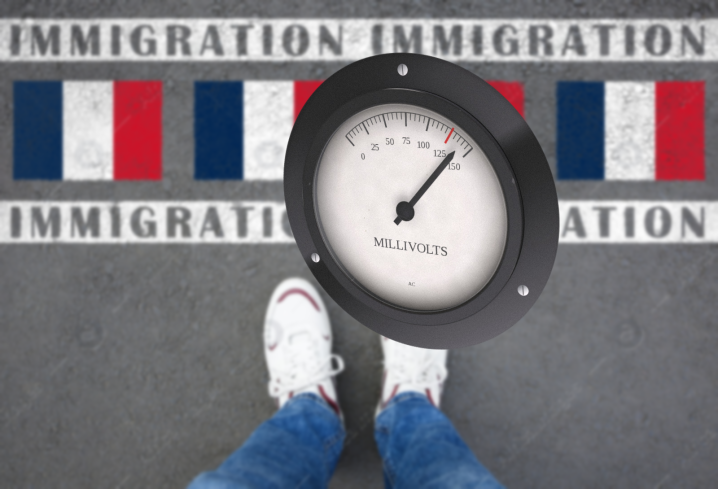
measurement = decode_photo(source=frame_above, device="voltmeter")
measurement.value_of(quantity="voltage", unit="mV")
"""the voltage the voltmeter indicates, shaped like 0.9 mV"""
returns 140 mV
